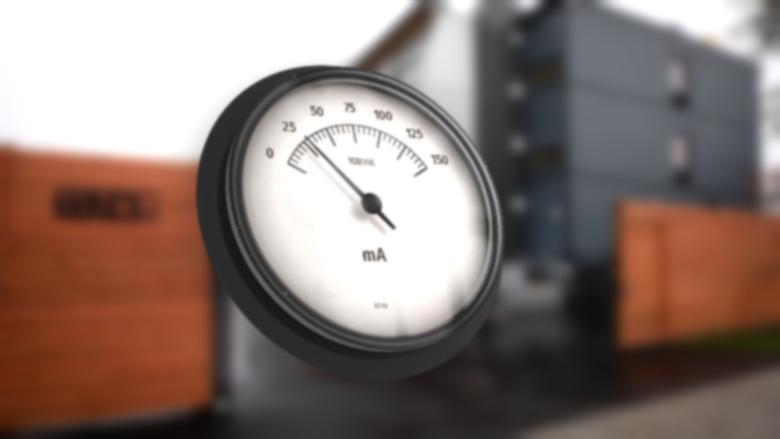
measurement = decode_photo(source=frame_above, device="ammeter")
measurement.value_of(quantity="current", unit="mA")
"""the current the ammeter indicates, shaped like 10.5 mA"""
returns 25 mA
